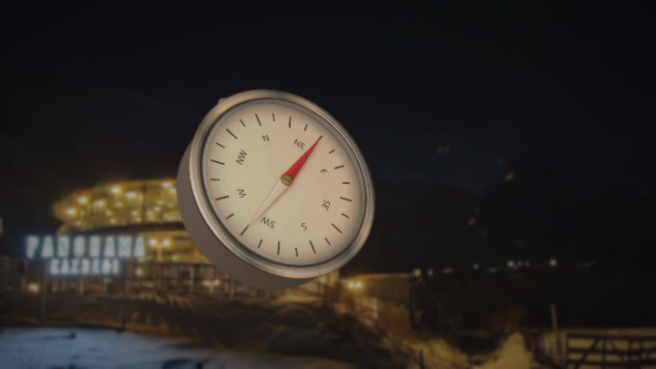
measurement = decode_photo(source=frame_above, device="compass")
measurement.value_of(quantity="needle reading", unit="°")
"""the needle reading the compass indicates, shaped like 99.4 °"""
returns 60 °
